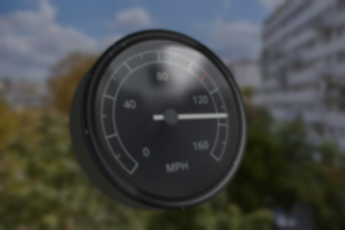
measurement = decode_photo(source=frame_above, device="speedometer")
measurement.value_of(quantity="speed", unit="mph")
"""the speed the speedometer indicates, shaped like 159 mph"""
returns 135 mph
